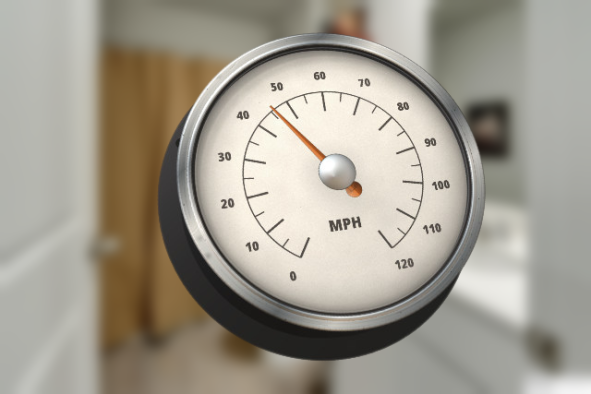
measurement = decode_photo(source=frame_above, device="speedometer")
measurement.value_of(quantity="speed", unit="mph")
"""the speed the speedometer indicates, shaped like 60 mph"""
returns 45 mph
